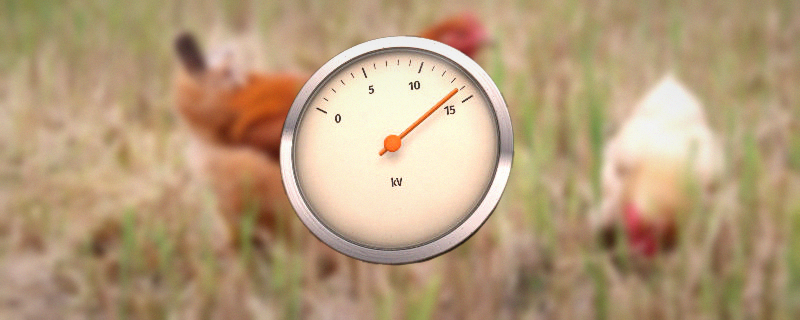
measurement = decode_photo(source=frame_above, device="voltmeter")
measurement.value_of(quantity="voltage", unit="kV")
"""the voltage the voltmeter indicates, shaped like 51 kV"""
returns 14 kV
